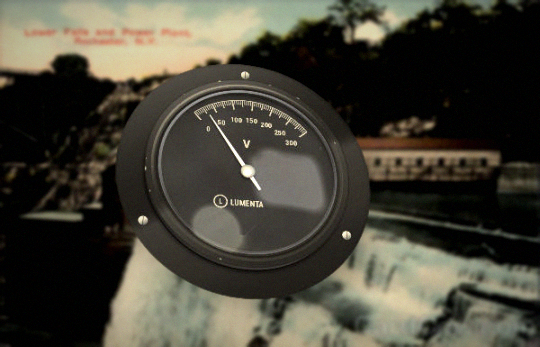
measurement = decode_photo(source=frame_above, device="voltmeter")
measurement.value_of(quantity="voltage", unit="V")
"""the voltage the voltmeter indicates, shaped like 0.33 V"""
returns 25 V
